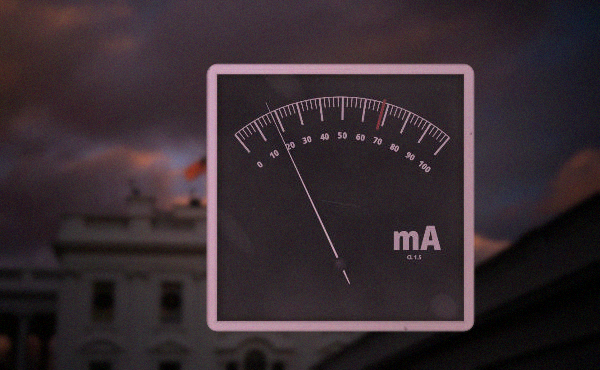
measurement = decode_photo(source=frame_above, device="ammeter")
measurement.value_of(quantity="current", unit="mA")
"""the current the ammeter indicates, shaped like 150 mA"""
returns 18 mA
